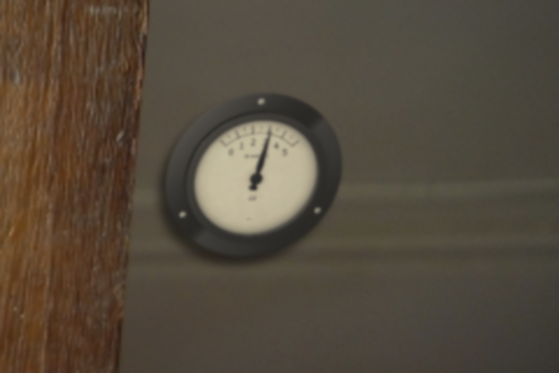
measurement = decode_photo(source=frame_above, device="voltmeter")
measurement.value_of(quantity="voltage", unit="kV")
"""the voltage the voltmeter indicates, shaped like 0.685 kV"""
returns 3 kV
